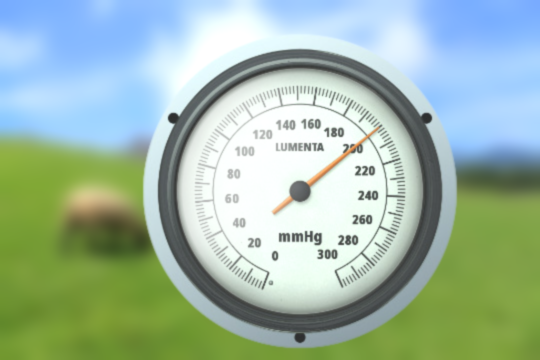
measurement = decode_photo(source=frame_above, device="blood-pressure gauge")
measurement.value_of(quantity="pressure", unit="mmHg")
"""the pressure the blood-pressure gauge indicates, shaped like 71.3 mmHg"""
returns 200 mmHg
